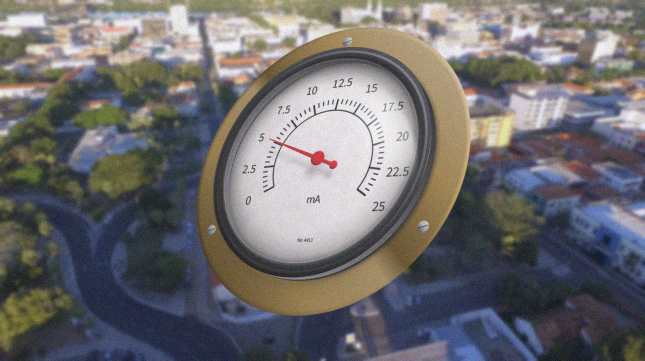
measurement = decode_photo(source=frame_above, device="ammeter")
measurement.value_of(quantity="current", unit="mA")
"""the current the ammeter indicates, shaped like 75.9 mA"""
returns 5 mA
